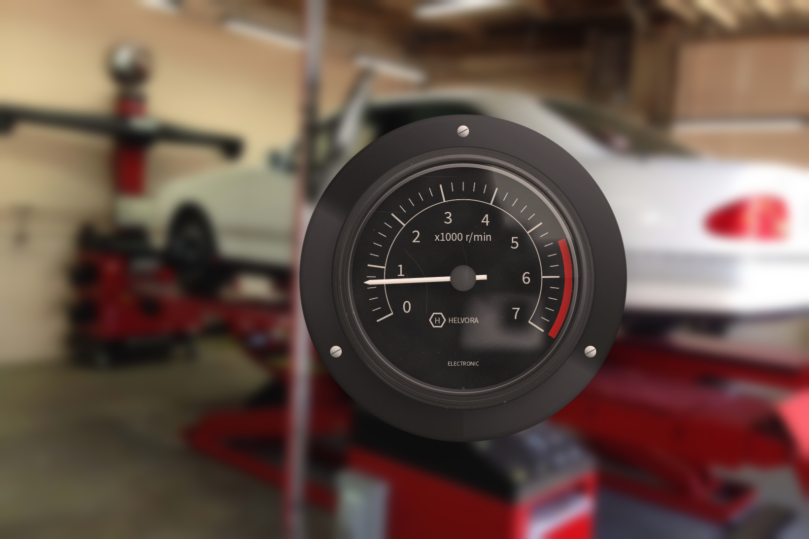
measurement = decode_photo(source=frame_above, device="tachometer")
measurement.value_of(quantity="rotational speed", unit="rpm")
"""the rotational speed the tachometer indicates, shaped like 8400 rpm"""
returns 700 rpm
